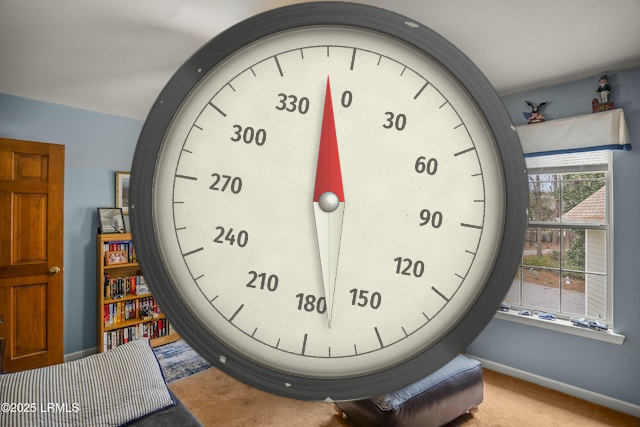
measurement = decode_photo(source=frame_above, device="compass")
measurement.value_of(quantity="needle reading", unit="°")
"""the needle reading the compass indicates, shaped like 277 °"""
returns 350 °
